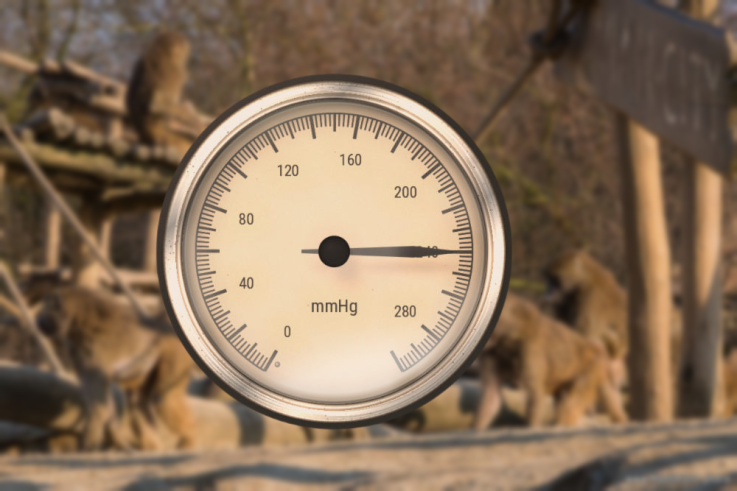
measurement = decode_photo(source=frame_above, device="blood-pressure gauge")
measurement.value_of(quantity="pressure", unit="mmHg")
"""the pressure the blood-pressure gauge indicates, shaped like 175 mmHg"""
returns 240 mmHg
